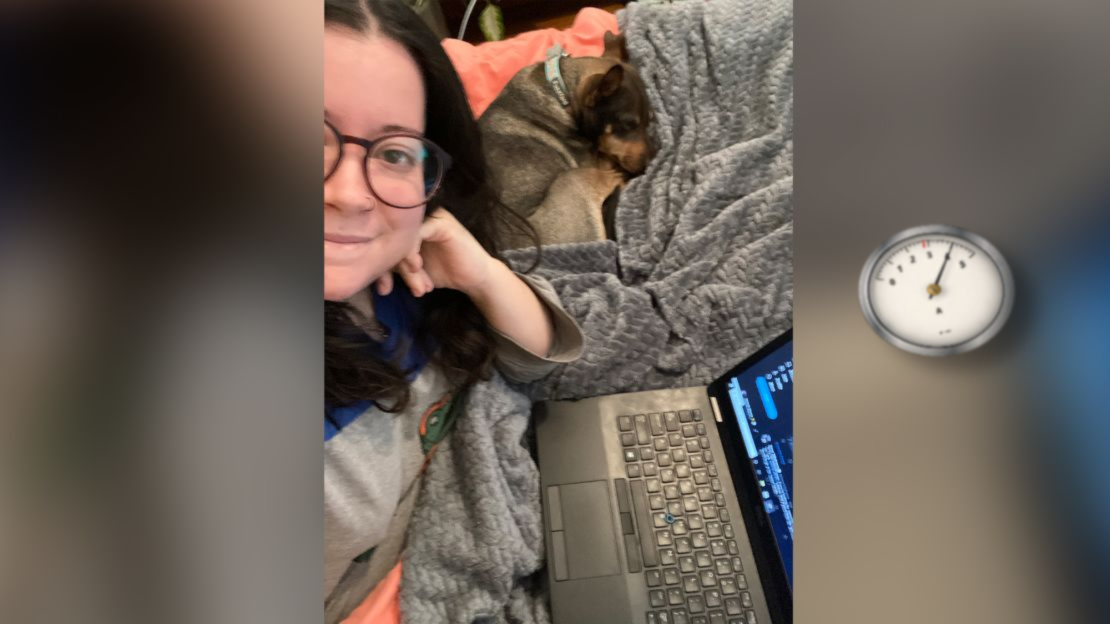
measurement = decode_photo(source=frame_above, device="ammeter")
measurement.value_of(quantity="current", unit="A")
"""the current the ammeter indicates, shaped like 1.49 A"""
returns 4 A
